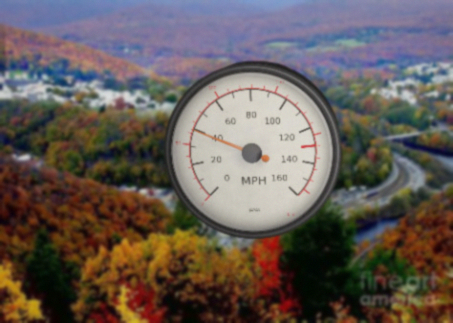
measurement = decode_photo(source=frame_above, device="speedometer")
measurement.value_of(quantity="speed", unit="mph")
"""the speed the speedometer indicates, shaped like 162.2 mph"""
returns 40 mph
